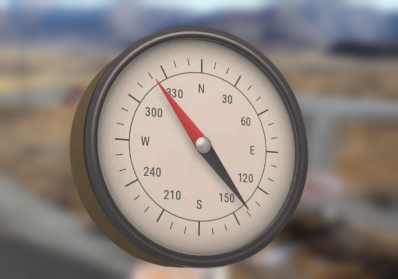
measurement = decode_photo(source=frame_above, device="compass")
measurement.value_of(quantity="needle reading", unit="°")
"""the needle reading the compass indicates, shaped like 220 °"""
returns 320 °
